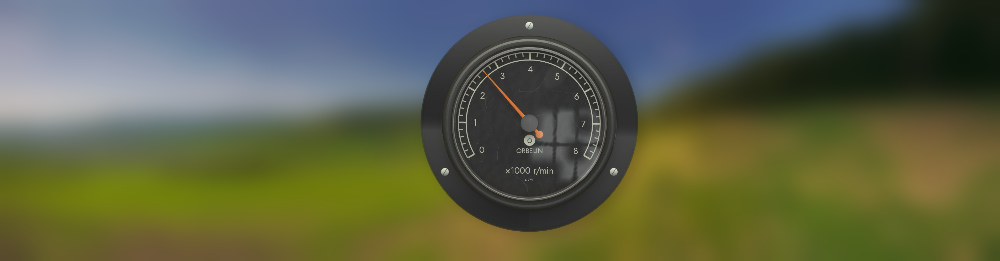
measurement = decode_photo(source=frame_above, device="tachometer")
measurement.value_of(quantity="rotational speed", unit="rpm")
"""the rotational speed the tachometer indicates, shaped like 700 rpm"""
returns 2600 rpm
